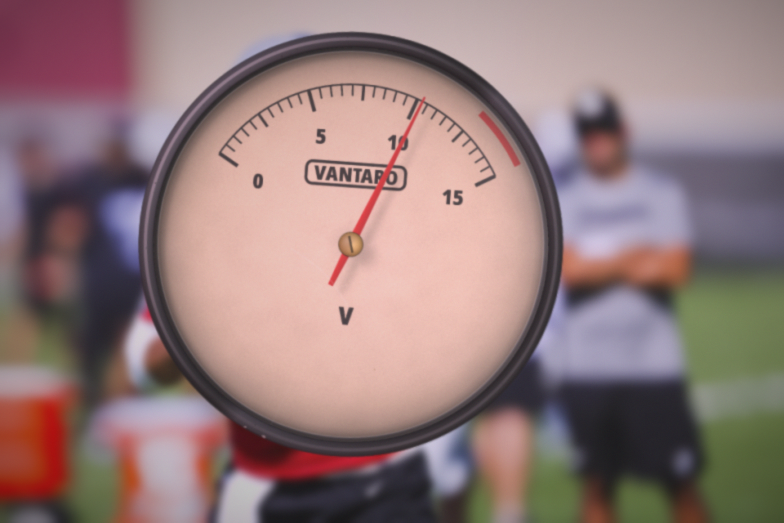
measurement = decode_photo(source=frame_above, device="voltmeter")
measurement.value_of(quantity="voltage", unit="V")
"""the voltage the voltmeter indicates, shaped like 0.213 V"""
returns 10.25 V
